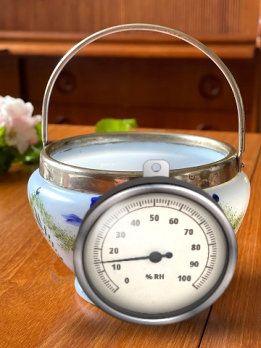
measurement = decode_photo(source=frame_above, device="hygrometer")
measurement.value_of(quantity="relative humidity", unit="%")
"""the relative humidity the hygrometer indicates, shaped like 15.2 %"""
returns 15 %
